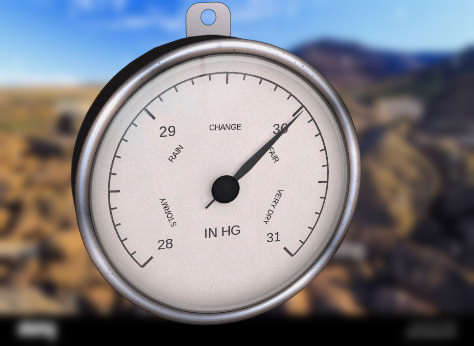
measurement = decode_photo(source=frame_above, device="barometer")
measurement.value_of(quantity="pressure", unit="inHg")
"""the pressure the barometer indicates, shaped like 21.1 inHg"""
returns 30 inHg
